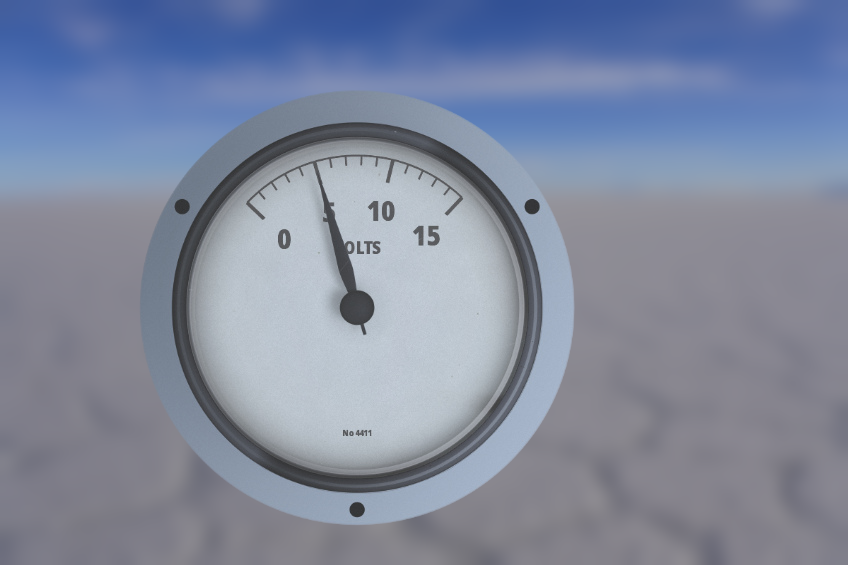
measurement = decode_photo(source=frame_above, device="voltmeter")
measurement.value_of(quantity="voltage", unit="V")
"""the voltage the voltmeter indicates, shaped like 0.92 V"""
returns 5 V
